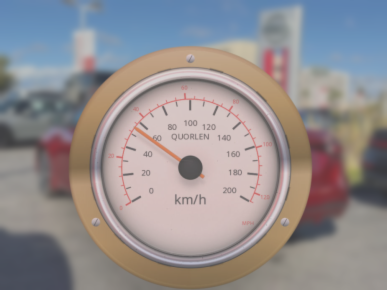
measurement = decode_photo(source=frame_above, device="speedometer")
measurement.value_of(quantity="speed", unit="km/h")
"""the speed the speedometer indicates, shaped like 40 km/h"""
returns 55 km/h
